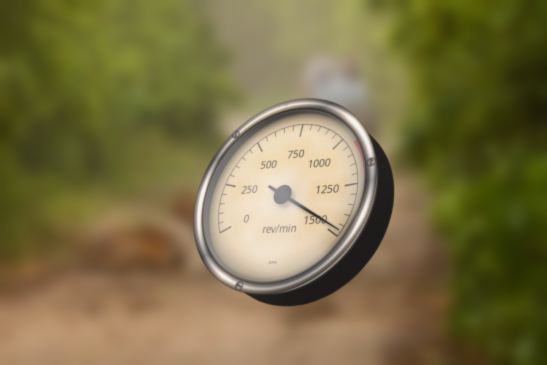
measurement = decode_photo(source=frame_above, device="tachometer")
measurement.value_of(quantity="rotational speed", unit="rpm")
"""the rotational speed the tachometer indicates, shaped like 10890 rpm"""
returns 1475 rpm
